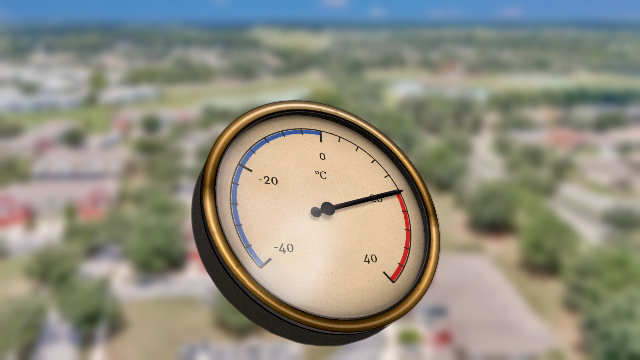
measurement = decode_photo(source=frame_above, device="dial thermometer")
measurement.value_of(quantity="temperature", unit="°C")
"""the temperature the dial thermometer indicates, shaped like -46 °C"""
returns 20 °C
